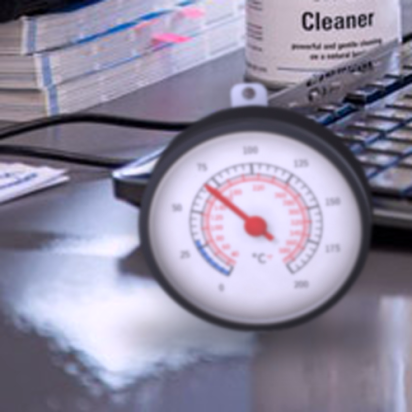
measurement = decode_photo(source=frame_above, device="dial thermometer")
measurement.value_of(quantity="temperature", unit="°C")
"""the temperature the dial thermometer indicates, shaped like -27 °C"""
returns 70 °C
